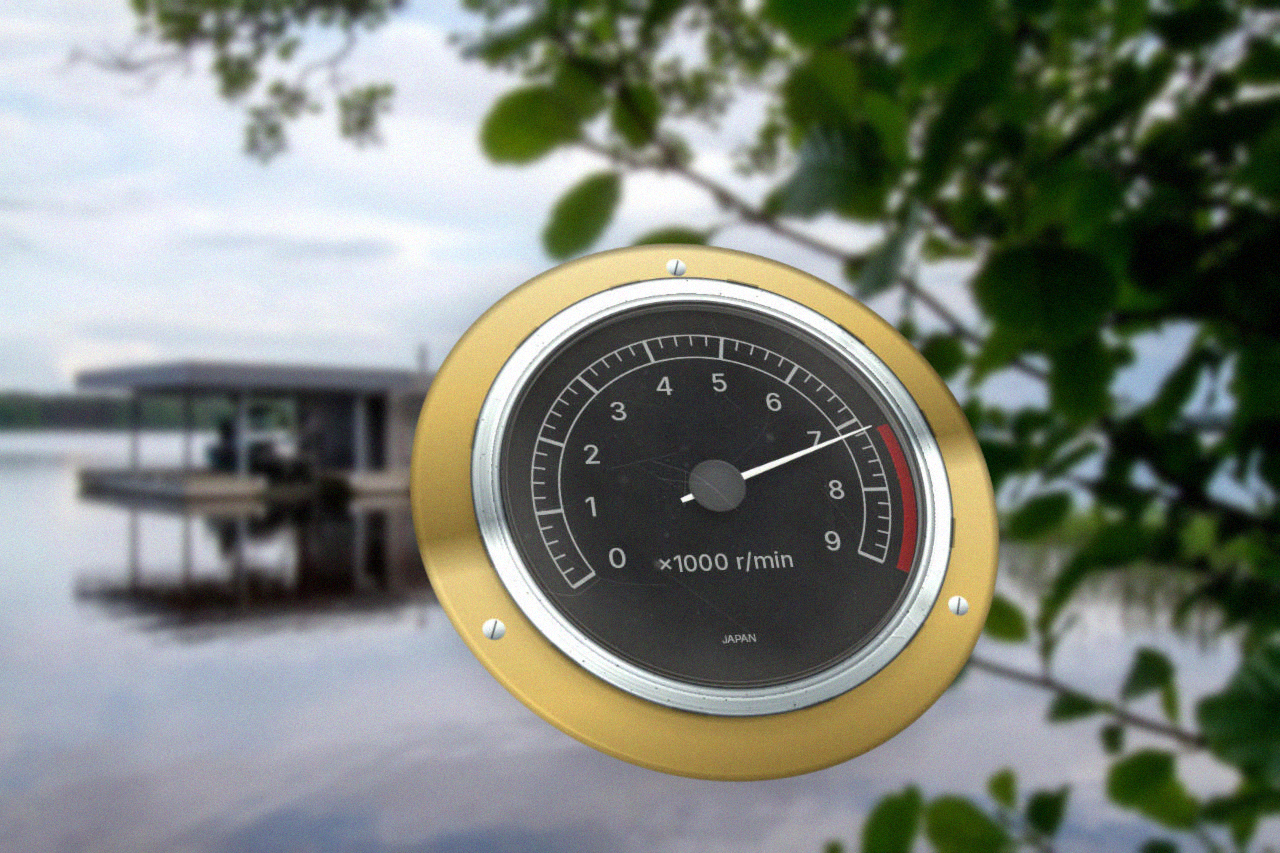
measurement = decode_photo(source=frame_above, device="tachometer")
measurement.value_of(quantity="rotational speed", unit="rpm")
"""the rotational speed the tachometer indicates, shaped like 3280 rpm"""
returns 7200 rpm
